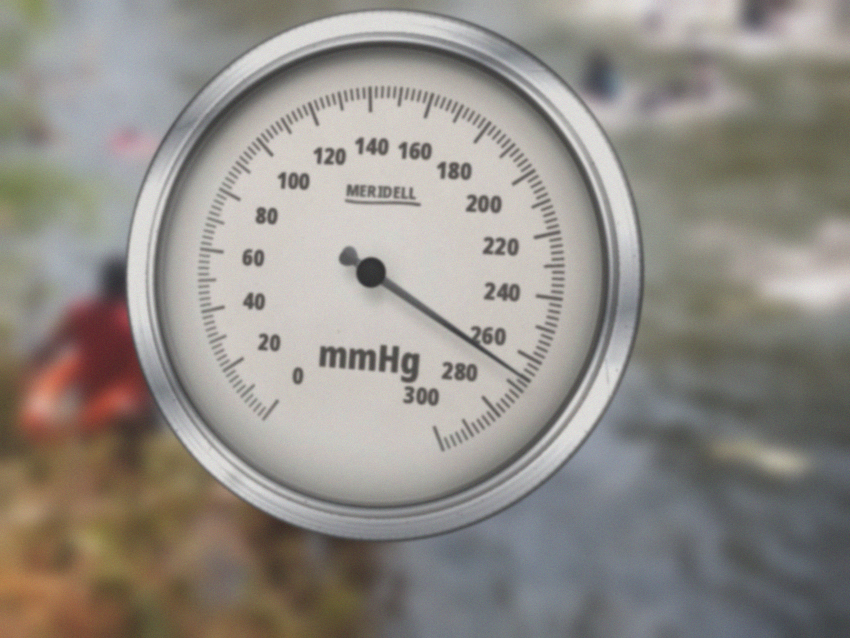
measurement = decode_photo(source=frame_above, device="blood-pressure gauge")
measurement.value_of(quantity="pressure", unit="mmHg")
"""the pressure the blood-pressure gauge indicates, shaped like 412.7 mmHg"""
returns 266 mmHg
